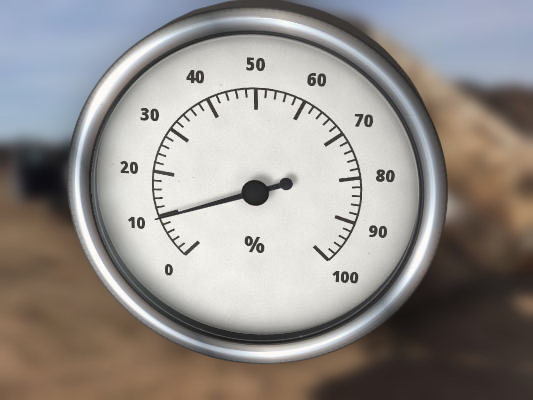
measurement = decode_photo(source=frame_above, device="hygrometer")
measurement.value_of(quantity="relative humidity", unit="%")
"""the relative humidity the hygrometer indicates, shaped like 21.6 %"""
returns 10 %
